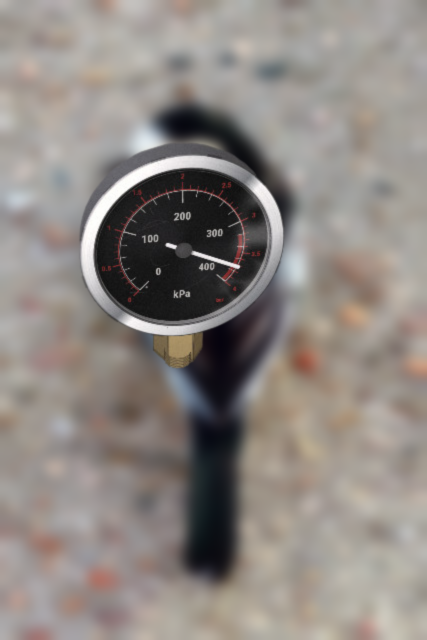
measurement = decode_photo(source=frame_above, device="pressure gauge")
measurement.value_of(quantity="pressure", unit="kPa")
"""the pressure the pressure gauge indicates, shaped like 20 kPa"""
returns 370 kPa
